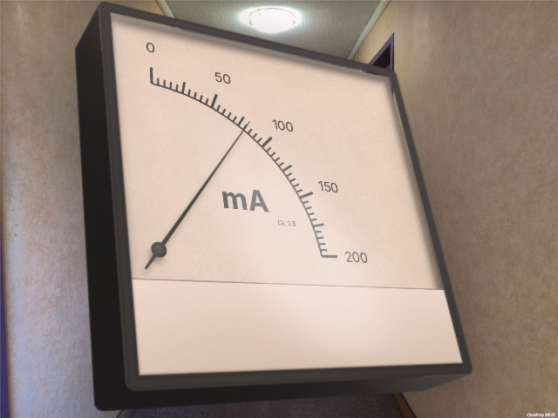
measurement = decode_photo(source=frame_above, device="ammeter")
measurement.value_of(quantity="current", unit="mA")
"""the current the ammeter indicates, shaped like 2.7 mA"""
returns 80 mA
